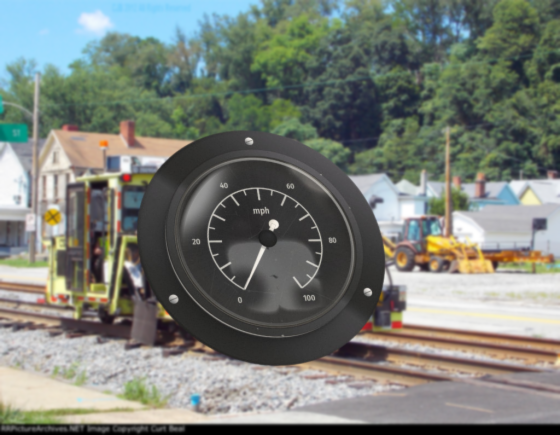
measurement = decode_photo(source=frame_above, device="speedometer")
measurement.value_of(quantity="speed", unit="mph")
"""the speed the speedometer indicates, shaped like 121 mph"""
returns 0 mph
